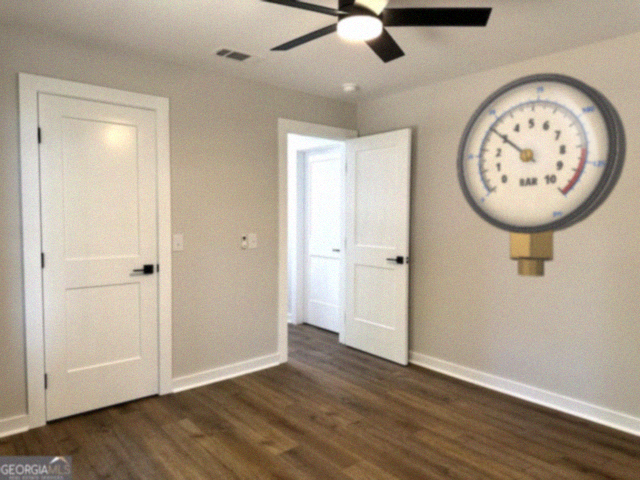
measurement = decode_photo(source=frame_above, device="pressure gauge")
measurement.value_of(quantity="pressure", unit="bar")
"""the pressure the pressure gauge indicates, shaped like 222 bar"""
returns 3 bar
